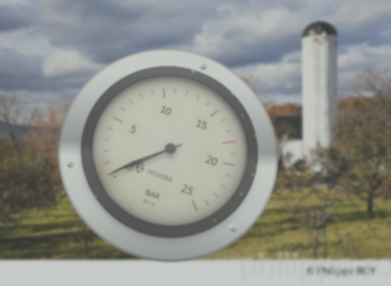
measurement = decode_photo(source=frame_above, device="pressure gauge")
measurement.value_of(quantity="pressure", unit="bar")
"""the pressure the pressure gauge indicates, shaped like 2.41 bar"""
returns 0 bar
